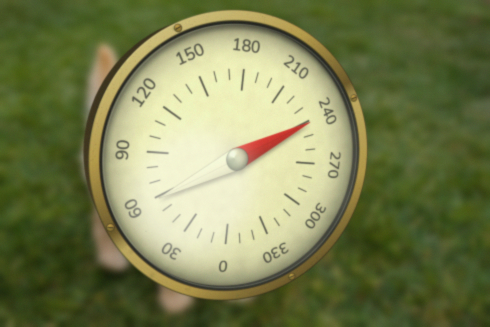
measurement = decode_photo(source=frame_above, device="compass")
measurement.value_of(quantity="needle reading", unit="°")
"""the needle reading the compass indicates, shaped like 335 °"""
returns 240 °
